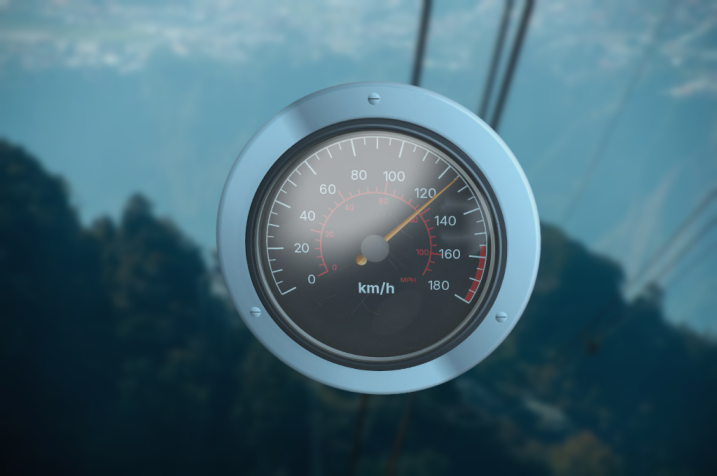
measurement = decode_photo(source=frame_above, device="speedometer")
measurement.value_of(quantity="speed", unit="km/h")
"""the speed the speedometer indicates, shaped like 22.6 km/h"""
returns 125 km/h
